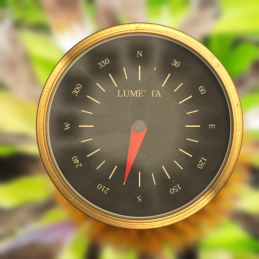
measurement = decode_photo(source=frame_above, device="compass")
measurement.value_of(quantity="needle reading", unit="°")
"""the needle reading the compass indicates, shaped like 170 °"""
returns 195 °
